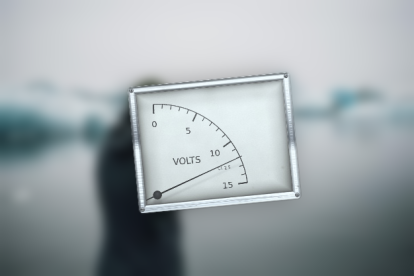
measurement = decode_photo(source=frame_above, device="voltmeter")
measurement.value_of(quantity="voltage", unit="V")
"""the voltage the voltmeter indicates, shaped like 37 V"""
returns 12 V
